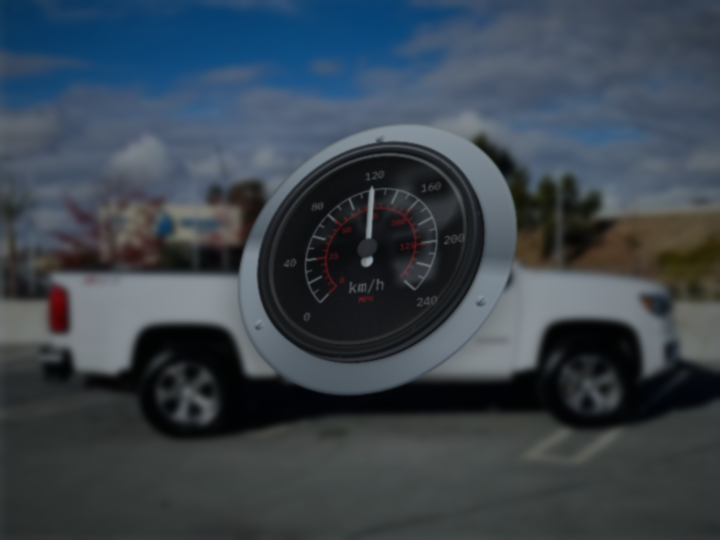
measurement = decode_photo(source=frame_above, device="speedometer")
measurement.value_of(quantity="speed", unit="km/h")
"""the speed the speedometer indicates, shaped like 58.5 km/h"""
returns 120 km/h
